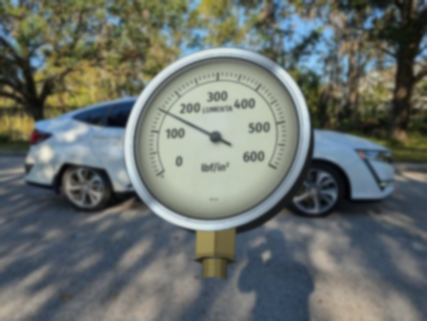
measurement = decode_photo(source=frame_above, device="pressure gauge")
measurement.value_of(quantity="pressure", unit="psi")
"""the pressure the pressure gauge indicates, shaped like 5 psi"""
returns 150 psi
